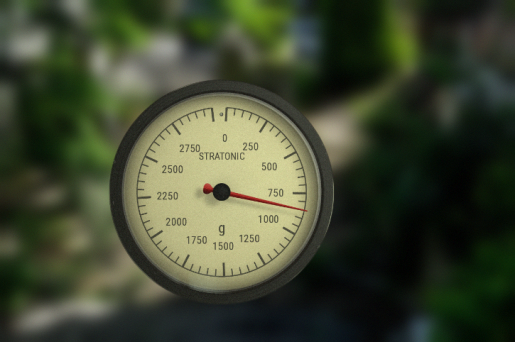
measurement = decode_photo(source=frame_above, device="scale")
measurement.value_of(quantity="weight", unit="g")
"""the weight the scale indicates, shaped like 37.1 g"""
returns 850 g
